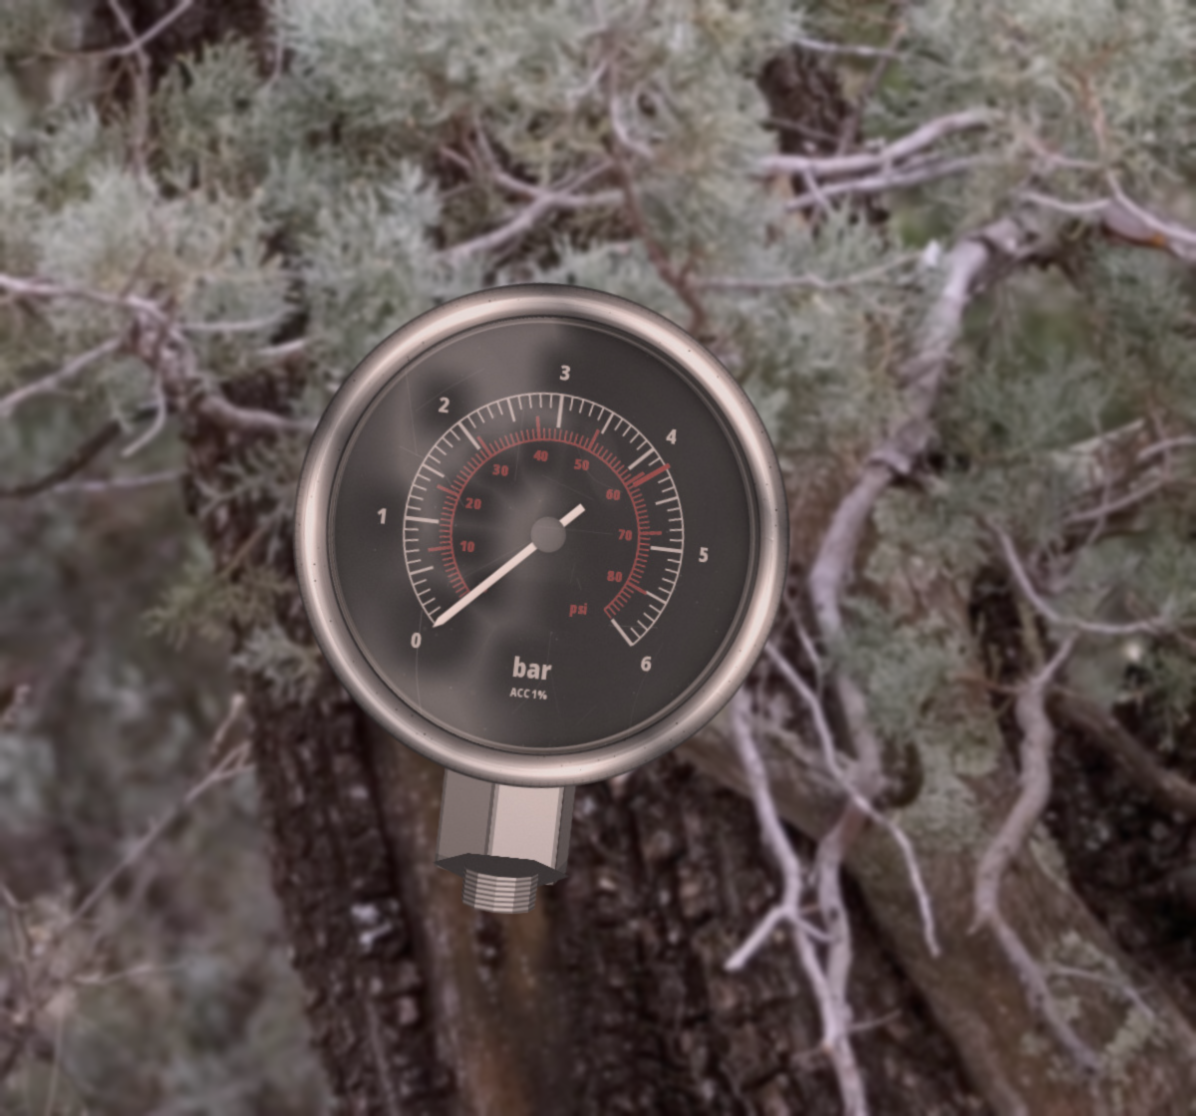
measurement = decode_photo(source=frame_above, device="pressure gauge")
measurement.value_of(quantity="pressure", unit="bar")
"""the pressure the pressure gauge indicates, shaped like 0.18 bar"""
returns 0 bar
